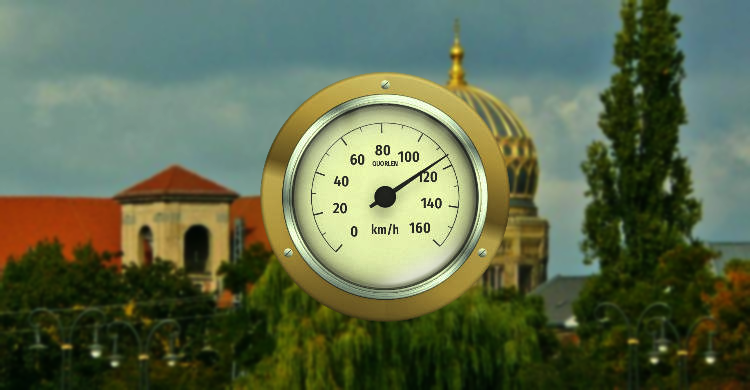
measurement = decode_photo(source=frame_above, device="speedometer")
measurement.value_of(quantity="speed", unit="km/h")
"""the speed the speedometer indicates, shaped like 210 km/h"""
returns 115 km/h
